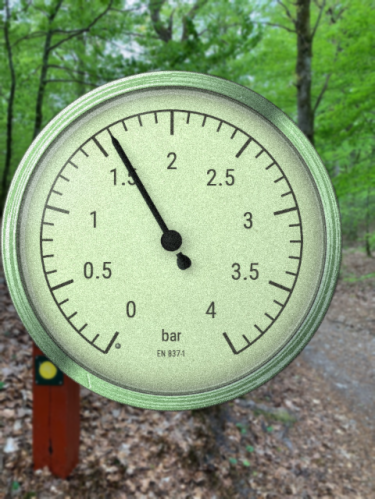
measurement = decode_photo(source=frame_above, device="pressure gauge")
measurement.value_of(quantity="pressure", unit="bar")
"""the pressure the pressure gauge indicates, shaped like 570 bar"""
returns 1.6 bar
